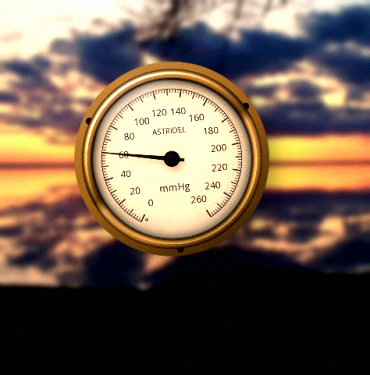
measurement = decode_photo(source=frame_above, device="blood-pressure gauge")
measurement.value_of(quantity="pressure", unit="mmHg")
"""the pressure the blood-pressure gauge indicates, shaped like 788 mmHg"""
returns 60 mmHg
